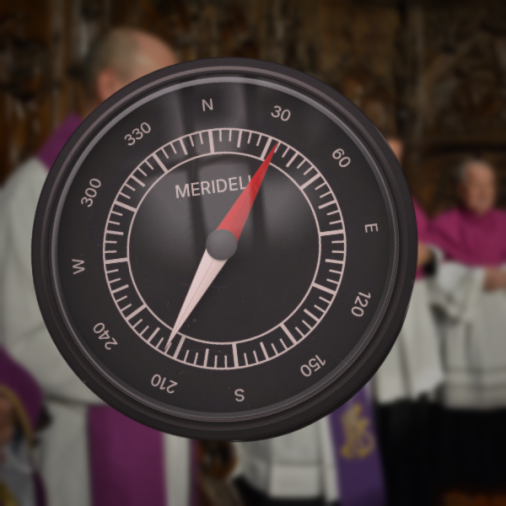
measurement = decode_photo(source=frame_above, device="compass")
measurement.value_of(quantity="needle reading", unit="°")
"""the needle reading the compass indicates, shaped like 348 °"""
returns 35 °
